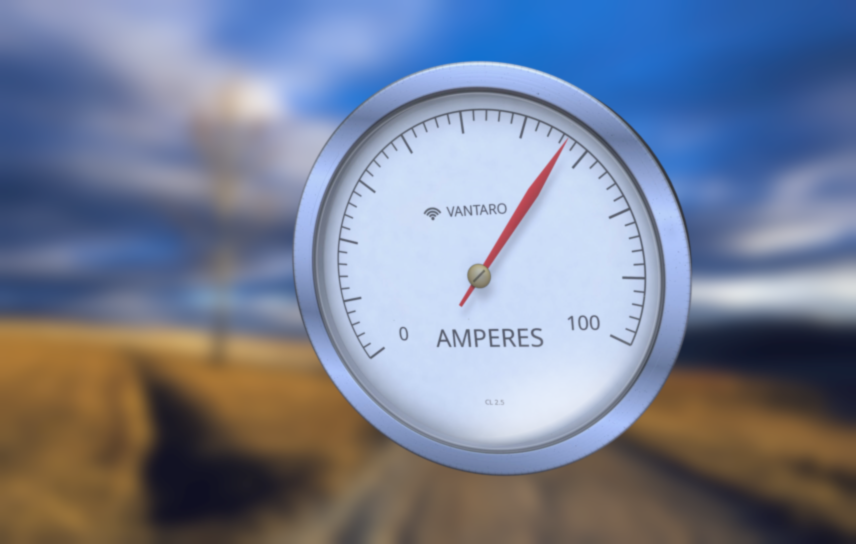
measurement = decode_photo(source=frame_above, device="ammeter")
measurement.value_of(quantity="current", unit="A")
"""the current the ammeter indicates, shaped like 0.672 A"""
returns 67 A
